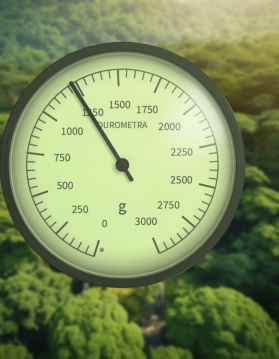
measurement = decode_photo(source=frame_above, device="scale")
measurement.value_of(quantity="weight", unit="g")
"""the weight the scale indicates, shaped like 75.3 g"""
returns 1225 g
